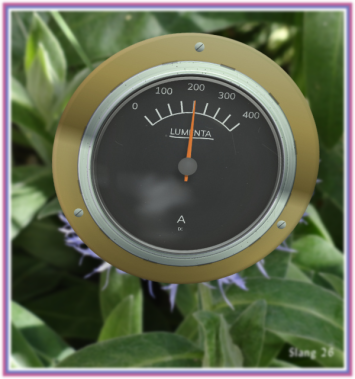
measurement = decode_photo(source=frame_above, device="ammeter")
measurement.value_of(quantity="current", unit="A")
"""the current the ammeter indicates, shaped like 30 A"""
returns 200 A
